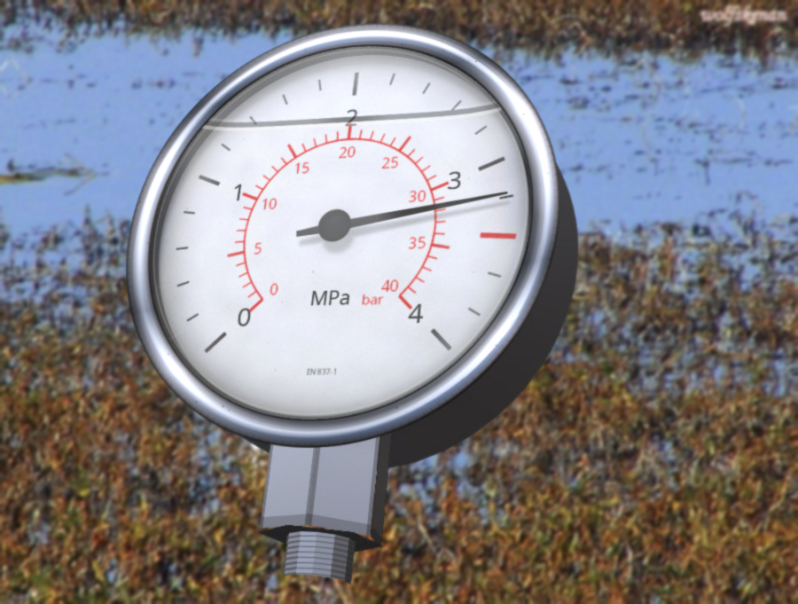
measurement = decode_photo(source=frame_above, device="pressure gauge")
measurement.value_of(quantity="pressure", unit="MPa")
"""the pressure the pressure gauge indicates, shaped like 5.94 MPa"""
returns 3.2 MPa
